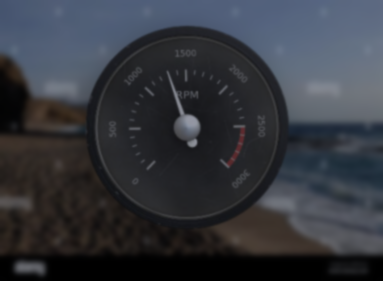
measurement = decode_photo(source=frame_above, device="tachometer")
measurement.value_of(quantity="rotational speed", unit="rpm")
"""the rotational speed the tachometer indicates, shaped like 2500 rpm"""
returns 1300 rpm
